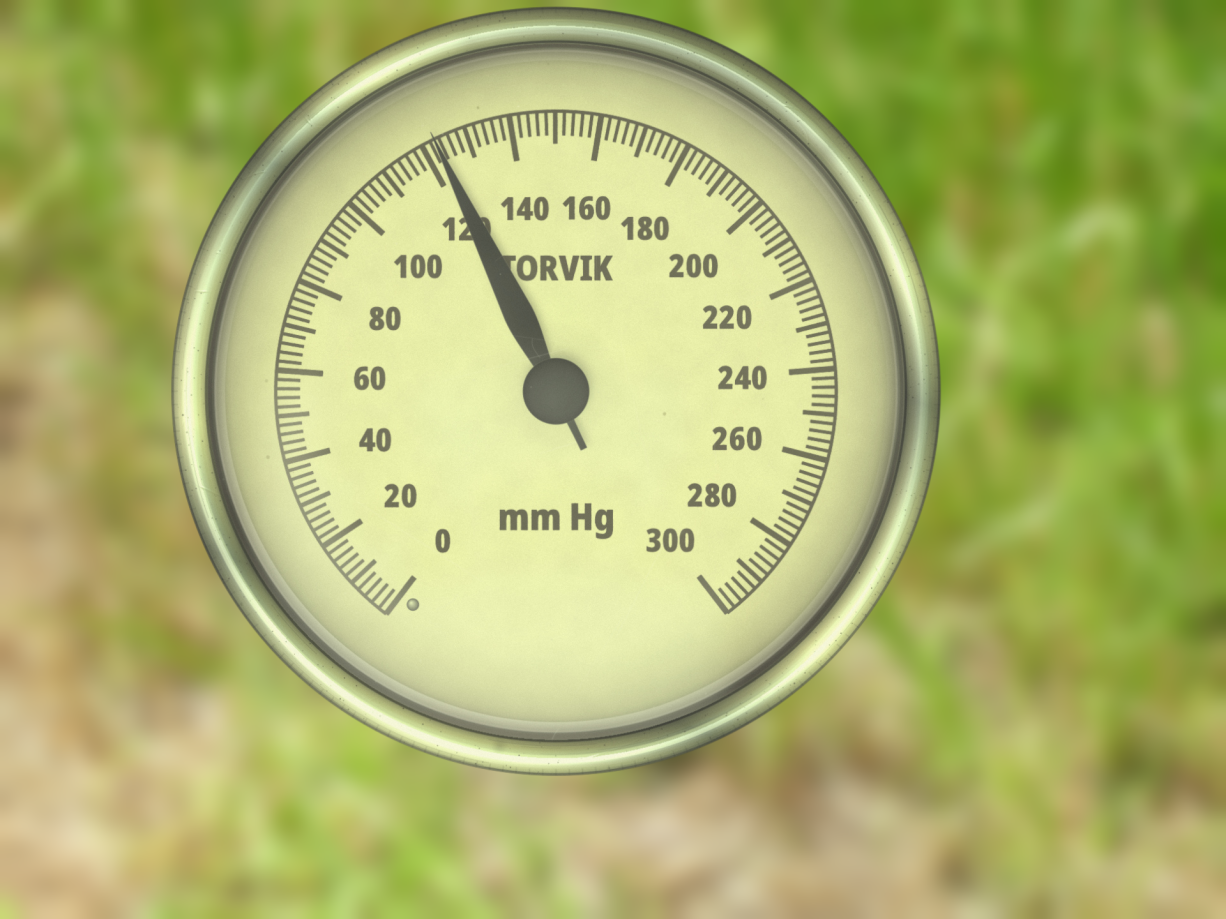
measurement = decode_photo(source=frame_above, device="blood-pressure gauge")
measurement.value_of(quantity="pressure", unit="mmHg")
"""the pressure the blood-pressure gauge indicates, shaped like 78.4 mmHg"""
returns 123 mmHg
